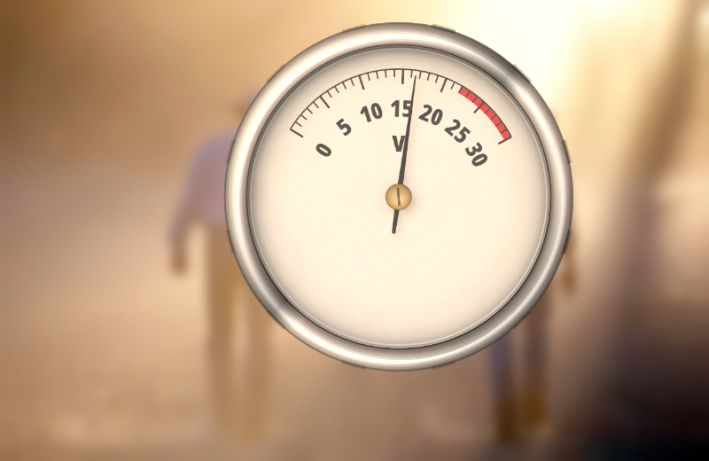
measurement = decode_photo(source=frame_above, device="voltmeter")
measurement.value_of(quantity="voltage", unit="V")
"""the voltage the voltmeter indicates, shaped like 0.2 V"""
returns 16.5 V
